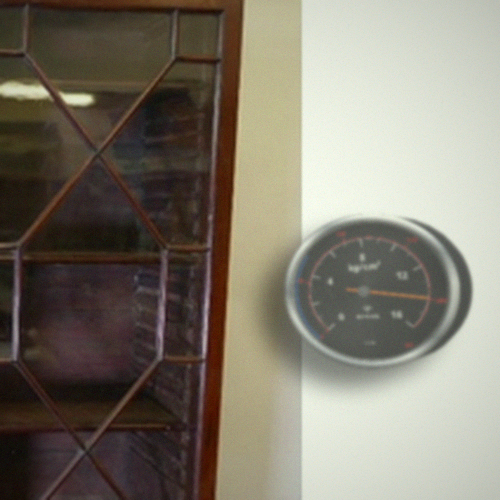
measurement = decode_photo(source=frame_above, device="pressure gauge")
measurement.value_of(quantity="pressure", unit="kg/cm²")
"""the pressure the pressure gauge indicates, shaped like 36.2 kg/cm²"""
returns 14 kg/cm²
